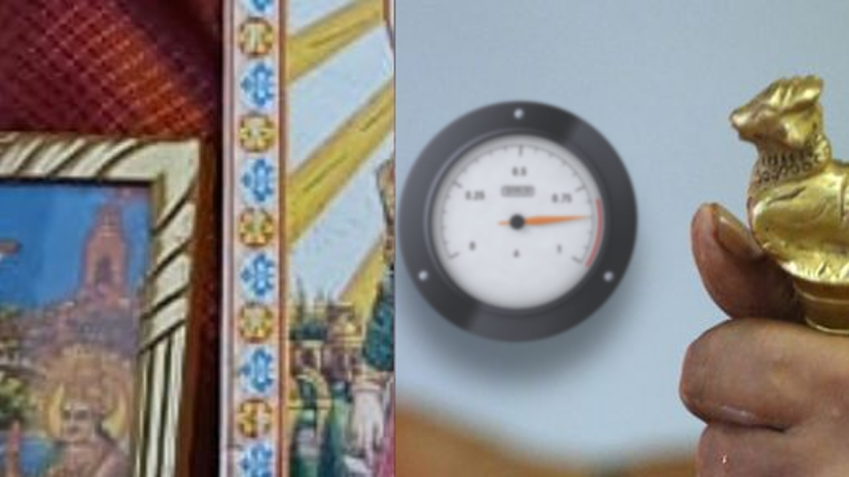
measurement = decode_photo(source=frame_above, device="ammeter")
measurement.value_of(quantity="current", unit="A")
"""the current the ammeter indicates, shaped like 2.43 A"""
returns 0.85 A
